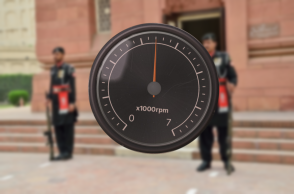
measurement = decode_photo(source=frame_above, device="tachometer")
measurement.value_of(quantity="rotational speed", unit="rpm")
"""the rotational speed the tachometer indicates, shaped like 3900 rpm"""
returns 3400 rpm
